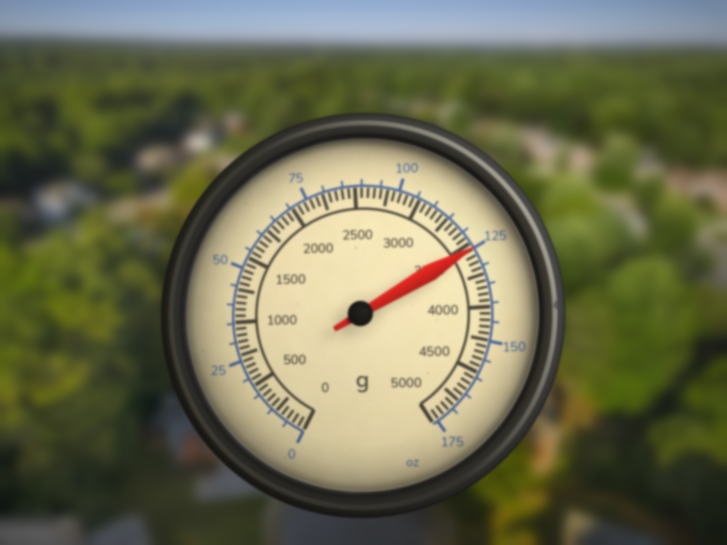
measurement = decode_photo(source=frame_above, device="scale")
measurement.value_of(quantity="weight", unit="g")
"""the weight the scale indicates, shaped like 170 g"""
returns 3550 g
